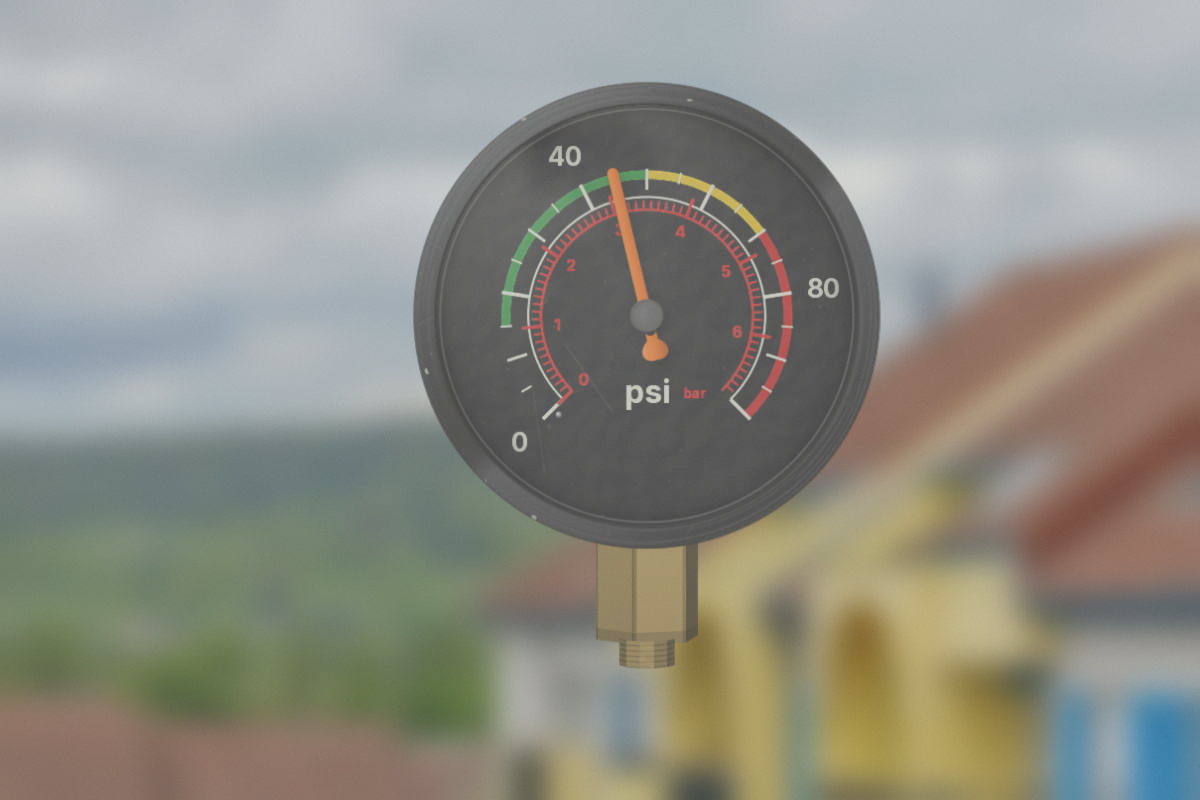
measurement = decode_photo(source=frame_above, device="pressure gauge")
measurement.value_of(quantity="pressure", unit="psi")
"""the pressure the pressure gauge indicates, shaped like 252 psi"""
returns 45 psi
